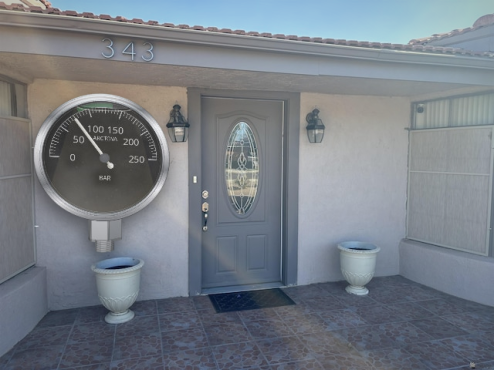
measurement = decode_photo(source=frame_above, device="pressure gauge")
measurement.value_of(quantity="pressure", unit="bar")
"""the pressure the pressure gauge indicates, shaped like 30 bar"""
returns 75 bar
